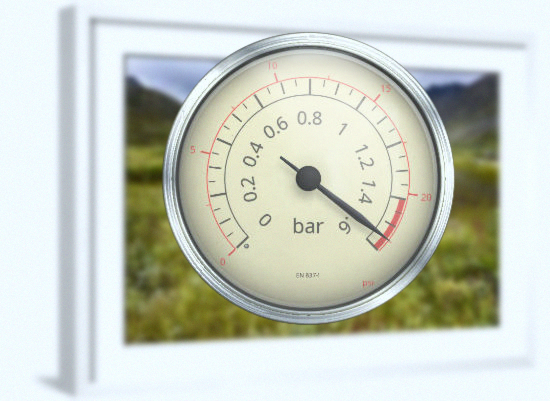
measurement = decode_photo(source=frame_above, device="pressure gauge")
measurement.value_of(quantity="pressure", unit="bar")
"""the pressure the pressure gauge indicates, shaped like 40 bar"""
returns 1.55 bar
